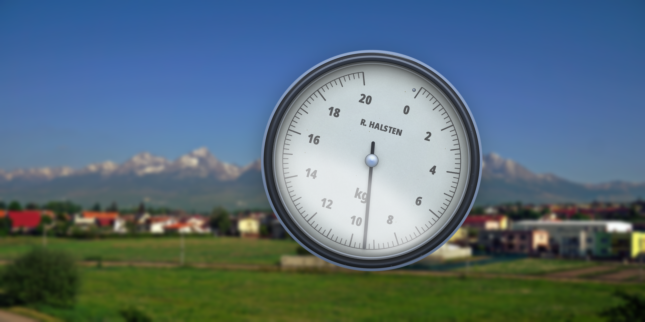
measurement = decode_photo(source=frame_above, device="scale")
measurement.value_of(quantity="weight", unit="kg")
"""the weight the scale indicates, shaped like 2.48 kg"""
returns 9.4 kg
